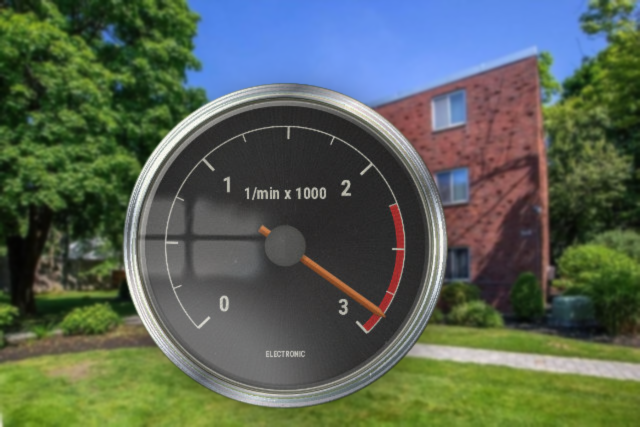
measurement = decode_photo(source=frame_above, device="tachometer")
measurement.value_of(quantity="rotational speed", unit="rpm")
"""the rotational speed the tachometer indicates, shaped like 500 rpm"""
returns 2875 rpm
